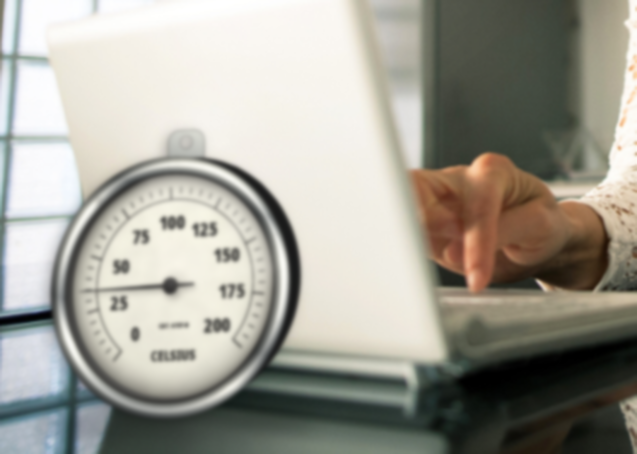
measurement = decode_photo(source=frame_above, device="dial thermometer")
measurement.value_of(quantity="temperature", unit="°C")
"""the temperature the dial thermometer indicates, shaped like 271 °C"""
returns 35 °C
